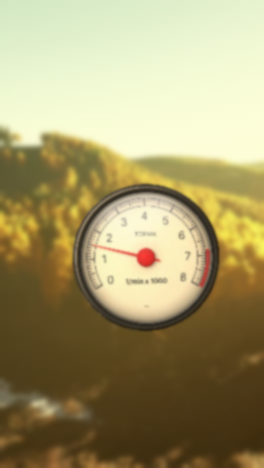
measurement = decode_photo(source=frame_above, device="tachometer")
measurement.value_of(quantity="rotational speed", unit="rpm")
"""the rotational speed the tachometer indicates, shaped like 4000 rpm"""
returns 1500 rpm
